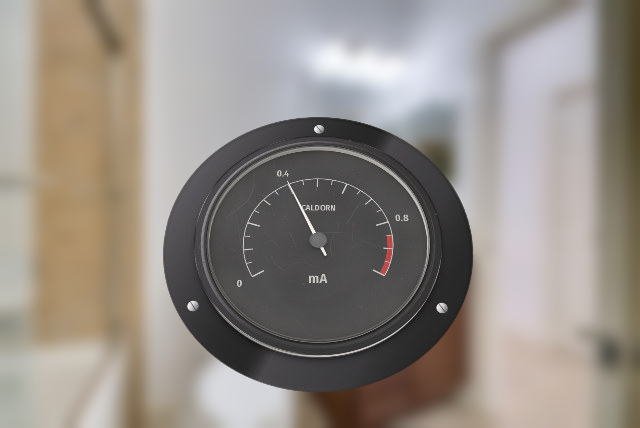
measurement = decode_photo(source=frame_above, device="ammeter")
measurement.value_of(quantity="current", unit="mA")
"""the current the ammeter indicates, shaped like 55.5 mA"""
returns 0.4 mA
